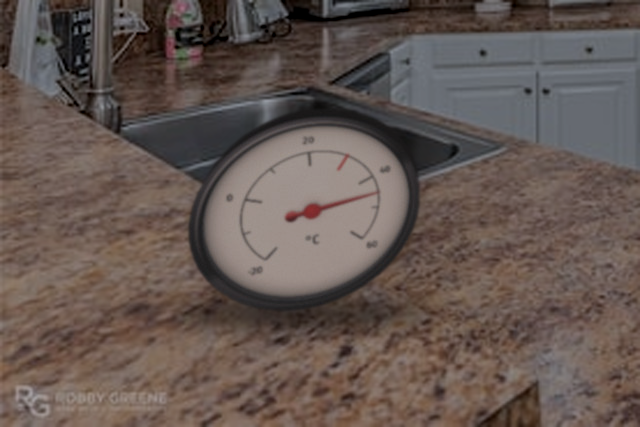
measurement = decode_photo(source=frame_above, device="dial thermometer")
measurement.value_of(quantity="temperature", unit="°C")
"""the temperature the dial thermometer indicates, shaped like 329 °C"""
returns 45 °C
